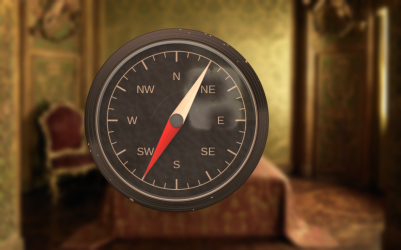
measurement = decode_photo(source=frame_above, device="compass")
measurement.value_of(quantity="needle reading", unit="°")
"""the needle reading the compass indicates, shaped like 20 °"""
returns 210 °
